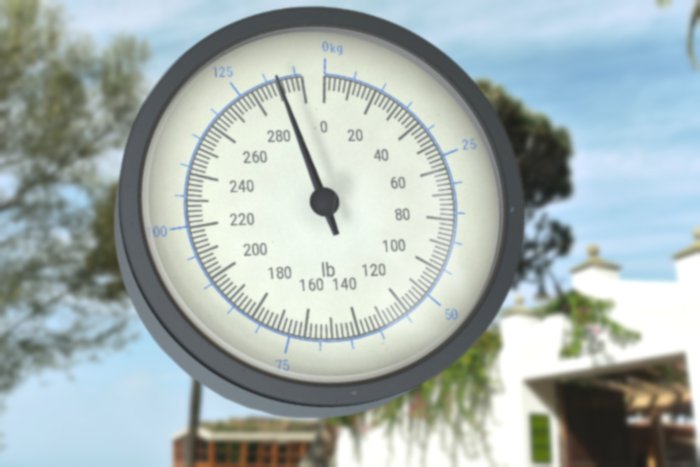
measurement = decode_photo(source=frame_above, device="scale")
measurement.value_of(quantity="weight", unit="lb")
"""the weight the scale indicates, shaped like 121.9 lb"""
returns 290 lb
